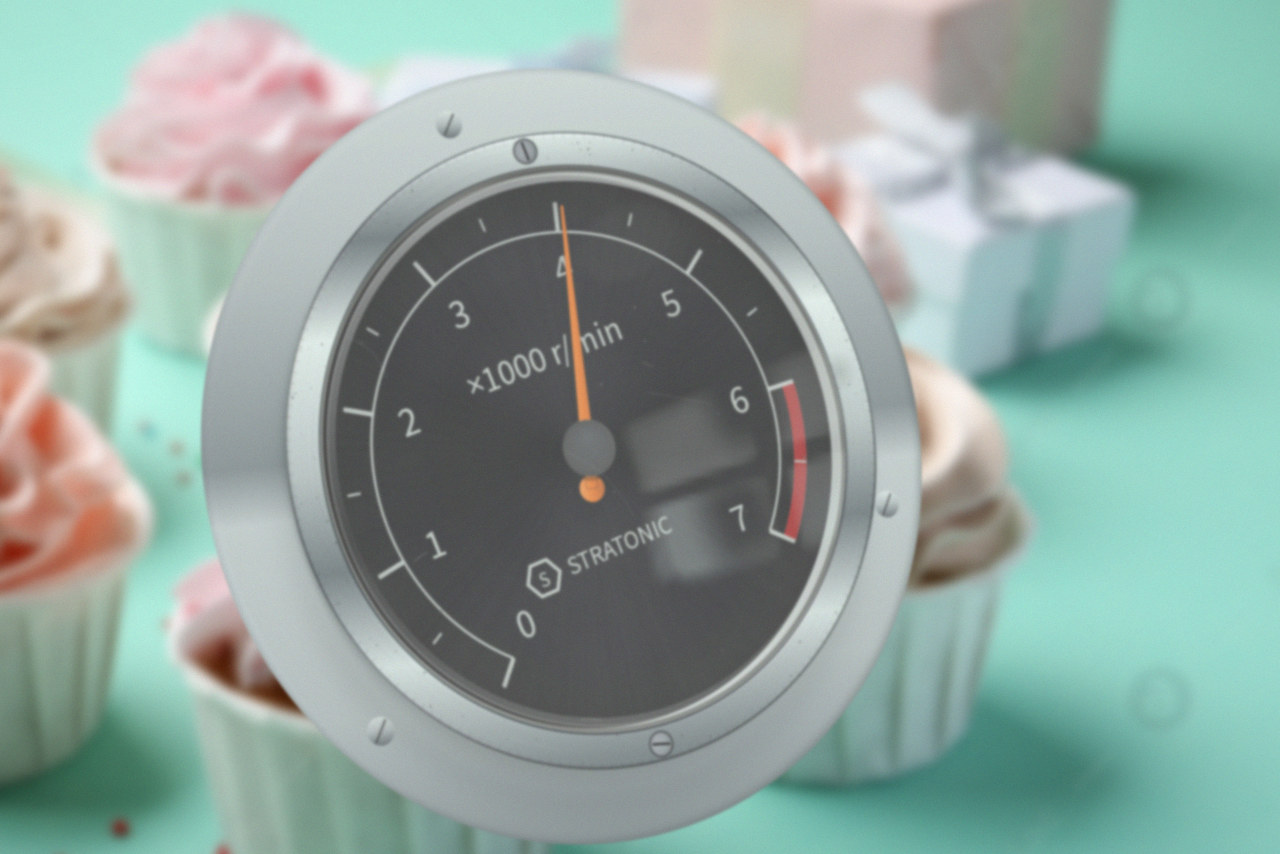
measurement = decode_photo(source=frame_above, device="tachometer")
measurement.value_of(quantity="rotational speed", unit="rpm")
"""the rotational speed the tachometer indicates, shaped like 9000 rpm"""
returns 4000 rpm
